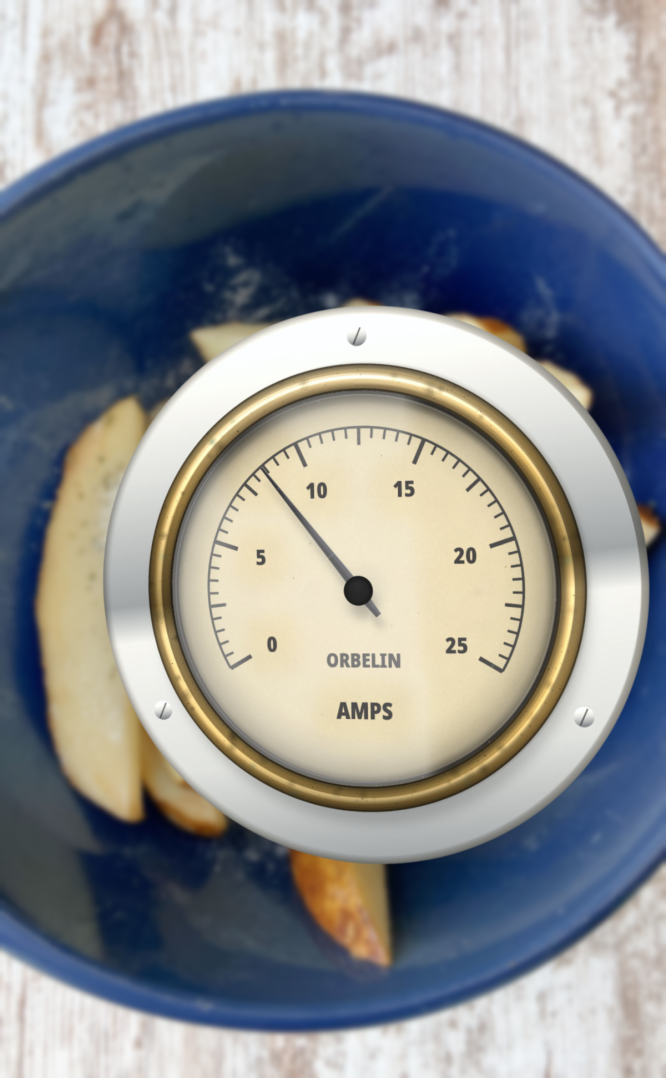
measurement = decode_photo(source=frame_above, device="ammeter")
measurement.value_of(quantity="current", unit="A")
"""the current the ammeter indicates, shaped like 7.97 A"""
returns 8.5 A
